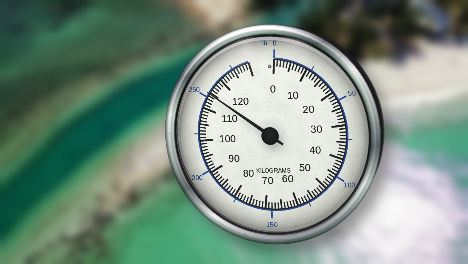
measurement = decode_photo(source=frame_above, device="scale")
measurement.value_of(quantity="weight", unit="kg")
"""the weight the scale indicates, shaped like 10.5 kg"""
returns 115 kg
